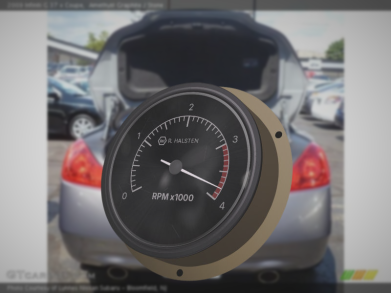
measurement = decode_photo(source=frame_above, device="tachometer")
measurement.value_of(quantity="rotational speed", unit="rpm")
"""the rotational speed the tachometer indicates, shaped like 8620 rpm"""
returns 3800 rpm
